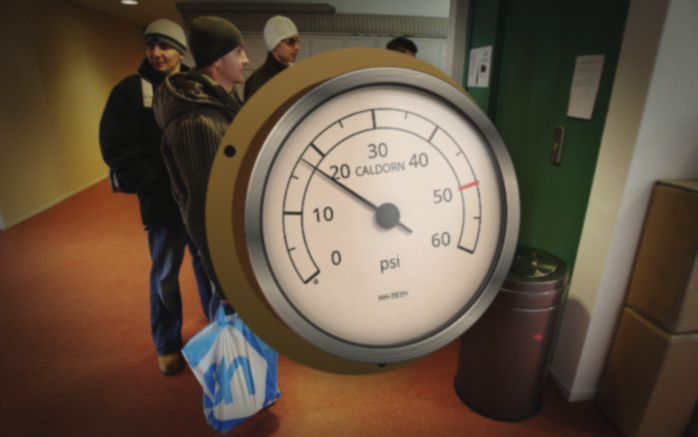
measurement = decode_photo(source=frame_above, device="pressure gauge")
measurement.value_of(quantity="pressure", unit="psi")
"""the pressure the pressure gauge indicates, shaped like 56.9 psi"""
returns 17.5 psi
